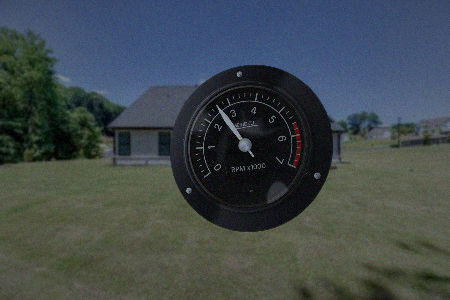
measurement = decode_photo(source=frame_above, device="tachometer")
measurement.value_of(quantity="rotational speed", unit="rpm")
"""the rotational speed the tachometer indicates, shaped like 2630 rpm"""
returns 2600 rpm
